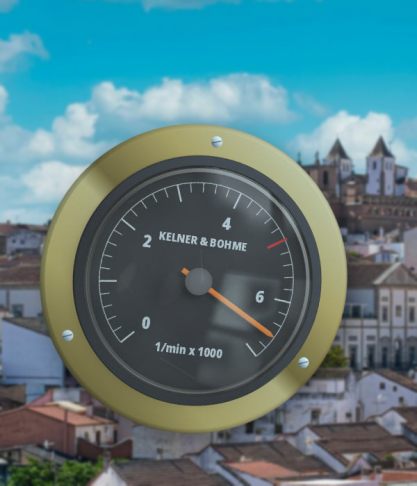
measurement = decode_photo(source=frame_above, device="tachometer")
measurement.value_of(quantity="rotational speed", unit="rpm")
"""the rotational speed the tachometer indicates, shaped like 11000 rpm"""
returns 6600 rpm
